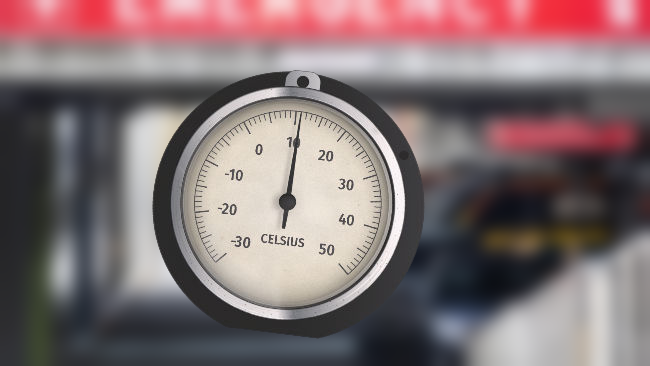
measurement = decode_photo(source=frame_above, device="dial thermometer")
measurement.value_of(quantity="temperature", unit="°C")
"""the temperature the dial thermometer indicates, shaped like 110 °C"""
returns 11 °C
